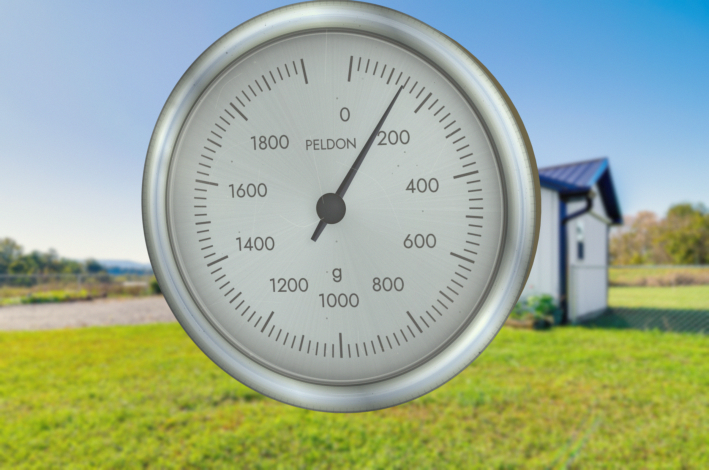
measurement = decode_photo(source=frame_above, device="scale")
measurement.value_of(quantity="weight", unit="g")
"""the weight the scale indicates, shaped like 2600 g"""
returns 140 g
